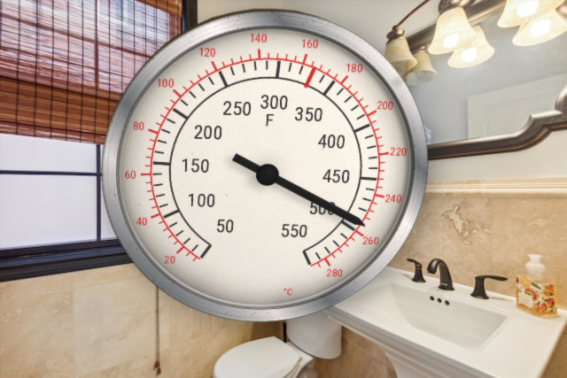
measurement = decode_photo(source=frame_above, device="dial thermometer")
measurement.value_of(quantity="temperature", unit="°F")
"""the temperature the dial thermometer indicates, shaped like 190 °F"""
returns 490 °F
